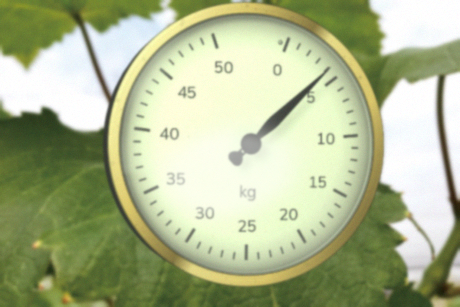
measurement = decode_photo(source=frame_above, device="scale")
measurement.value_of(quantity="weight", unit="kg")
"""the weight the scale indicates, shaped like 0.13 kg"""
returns 4 kg
